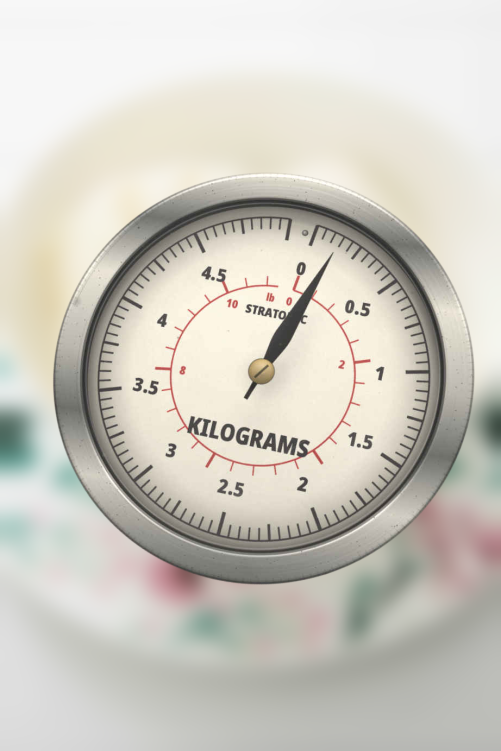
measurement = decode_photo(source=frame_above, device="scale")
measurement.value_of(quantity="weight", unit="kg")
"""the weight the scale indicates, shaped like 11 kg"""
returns 0.15 kg
